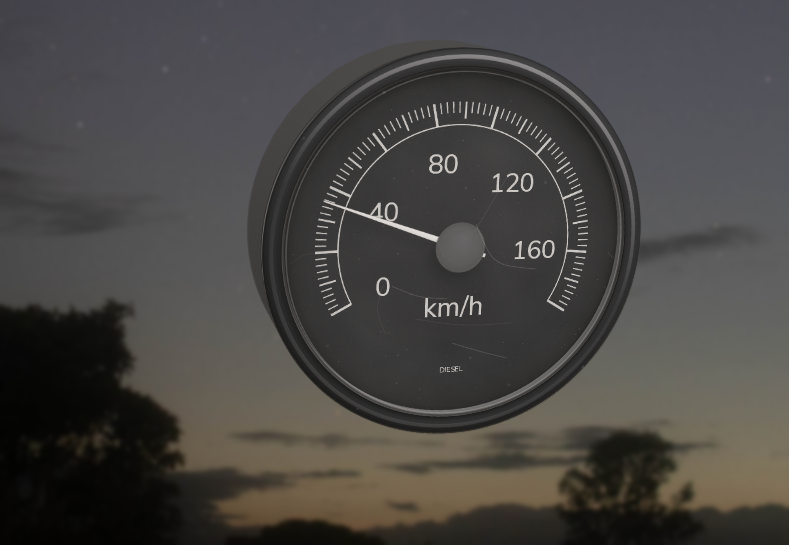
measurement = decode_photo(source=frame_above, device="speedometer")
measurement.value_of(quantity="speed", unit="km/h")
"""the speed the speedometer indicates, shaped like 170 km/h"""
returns 36 km/h
